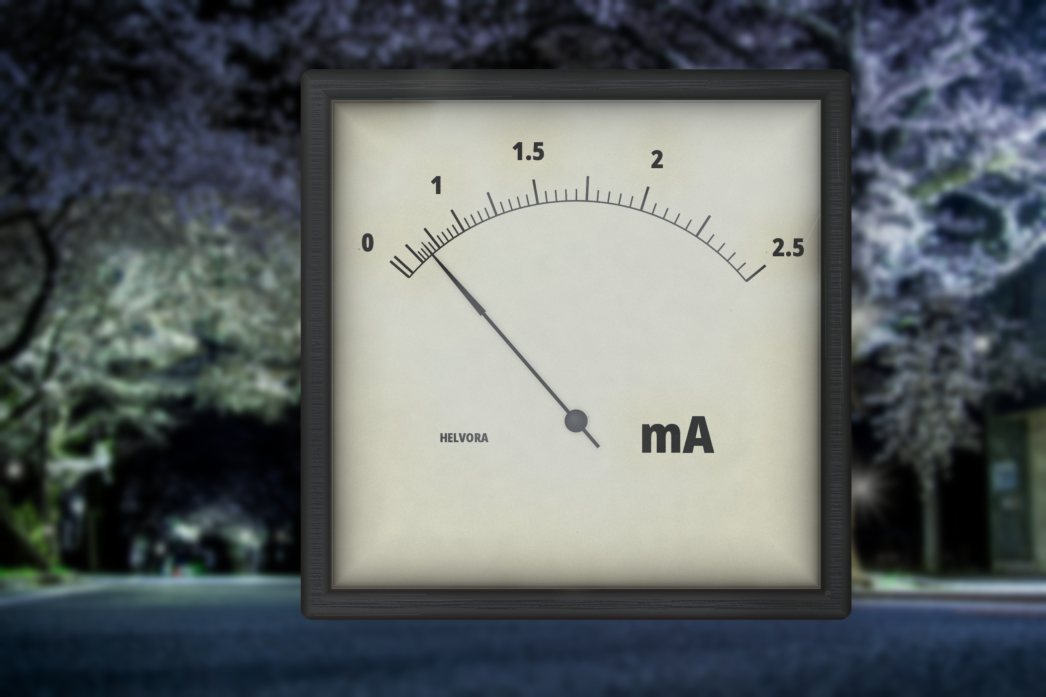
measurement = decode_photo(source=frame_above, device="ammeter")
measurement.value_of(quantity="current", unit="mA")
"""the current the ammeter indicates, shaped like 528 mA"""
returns 0.65 mA
